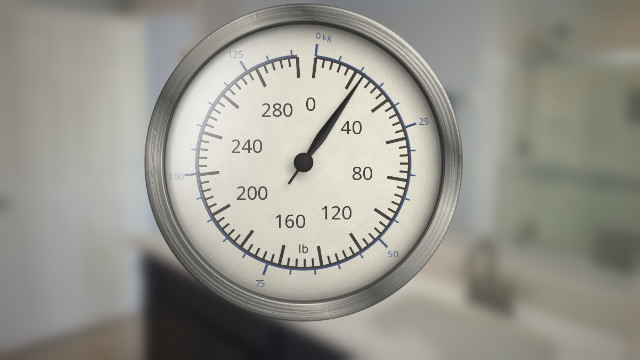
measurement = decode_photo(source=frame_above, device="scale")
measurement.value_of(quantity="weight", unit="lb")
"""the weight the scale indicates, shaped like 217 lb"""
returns 24 lb
